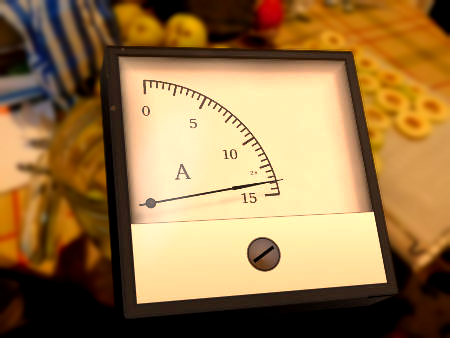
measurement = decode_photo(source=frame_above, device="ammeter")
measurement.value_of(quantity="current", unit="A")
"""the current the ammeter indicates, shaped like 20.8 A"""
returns 14 A
